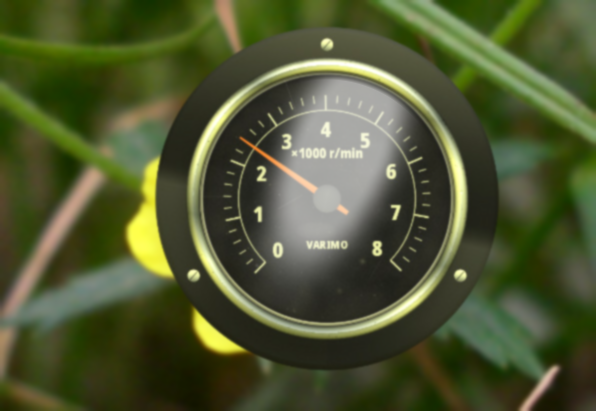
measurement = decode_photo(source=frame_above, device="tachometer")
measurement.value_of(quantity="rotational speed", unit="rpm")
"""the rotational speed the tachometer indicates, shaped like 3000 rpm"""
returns 2400 rpm
